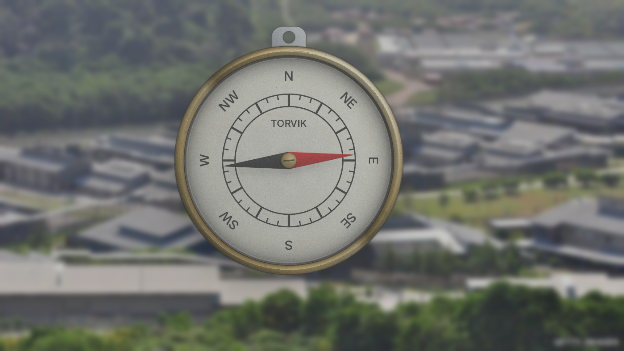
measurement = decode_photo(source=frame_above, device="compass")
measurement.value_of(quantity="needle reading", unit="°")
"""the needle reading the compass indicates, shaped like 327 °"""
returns 85 °
